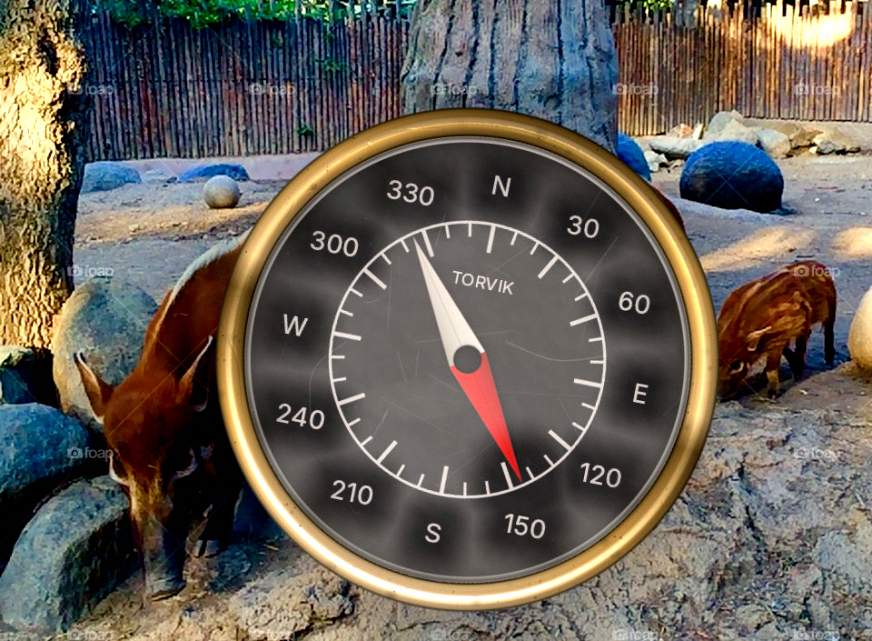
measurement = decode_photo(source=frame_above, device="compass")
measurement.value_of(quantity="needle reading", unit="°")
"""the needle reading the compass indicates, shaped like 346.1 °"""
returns 145 °
